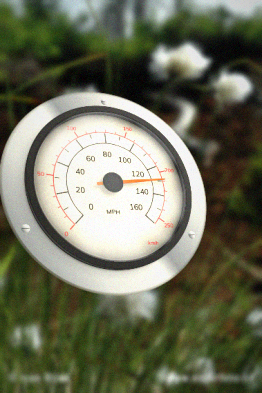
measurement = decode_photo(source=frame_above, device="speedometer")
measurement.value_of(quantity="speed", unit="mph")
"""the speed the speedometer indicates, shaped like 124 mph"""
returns 130 mph
